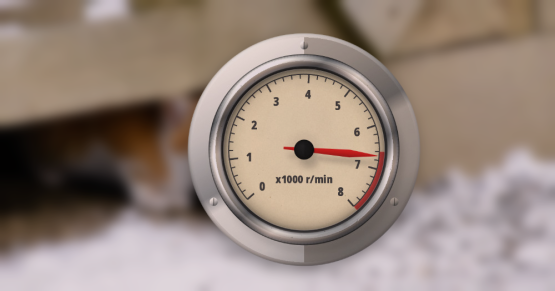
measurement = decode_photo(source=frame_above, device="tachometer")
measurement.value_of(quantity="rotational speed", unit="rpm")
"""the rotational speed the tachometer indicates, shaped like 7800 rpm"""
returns 6700 rpm
